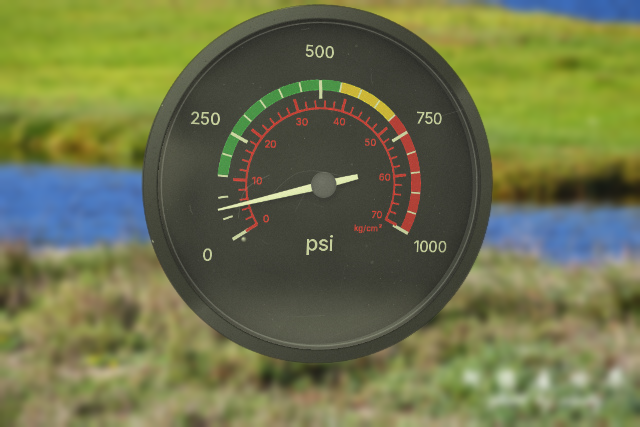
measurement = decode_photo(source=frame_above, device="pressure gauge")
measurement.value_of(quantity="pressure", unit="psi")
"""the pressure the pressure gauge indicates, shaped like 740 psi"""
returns 75 psi
